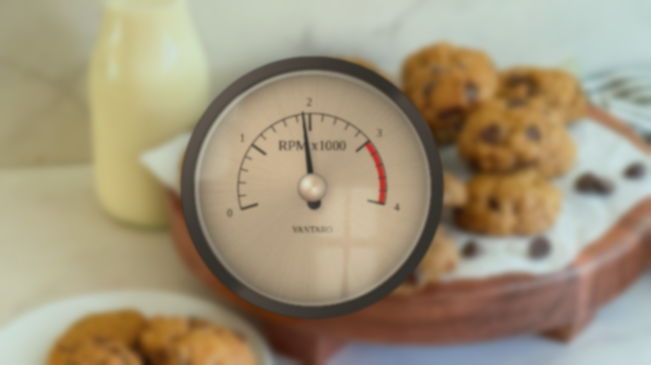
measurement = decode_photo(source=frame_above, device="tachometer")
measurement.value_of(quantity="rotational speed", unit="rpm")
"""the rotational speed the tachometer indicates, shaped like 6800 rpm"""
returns 1900 rpm
